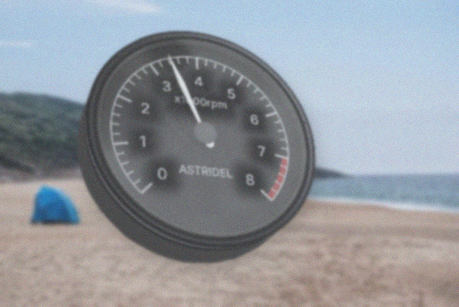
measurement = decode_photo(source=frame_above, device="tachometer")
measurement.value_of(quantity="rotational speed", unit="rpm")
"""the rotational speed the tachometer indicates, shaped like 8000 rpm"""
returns 3400 rpm
